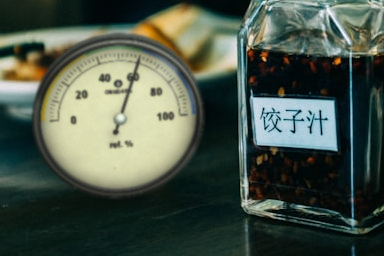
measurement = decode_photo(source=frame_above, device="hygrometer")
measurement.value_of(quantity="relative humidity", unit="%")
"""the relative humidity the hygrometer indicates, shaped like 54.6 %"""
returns 60 %
